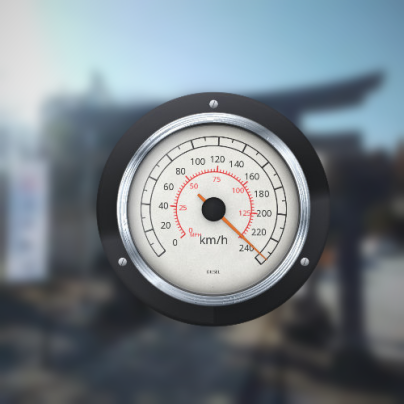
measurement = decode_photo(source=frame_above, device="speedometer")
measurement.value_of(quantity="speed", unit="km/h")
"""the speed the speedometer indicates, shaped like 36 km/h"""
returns 235 km/h
